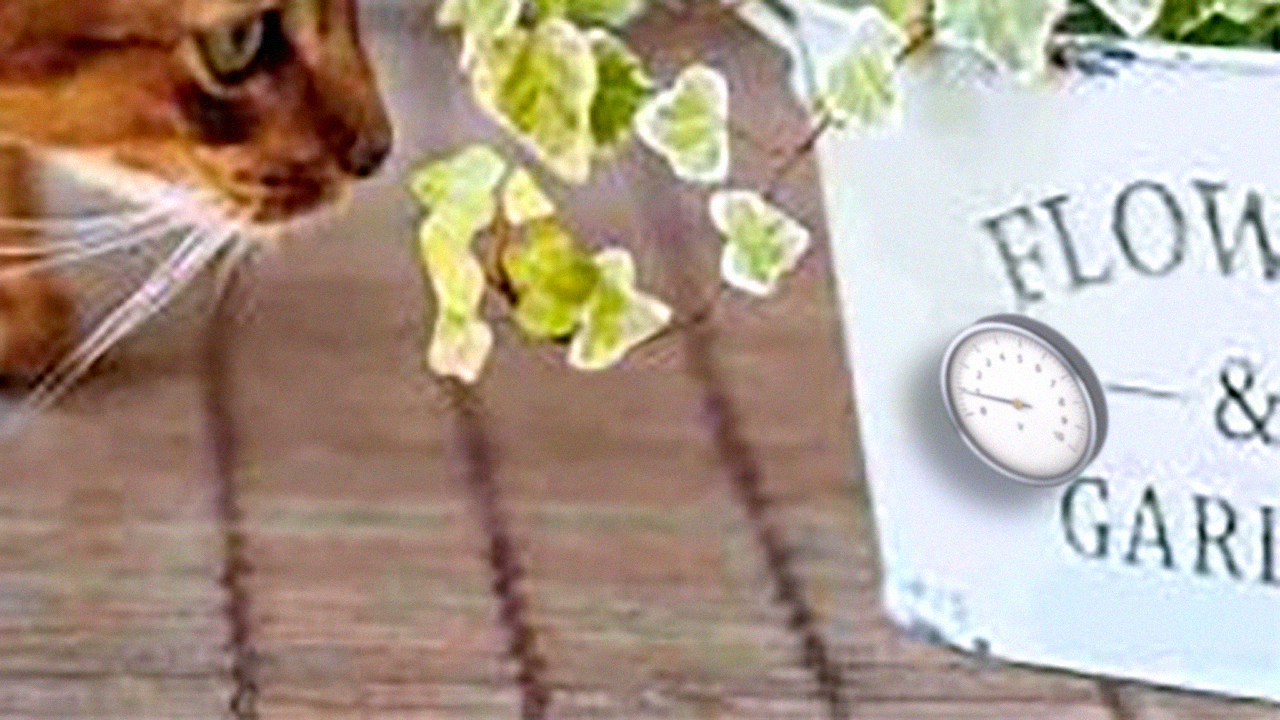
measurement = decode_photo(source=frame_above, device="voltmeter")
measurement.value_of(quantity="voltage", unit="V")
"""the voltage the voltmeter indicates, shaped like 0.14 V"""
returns 1 V
